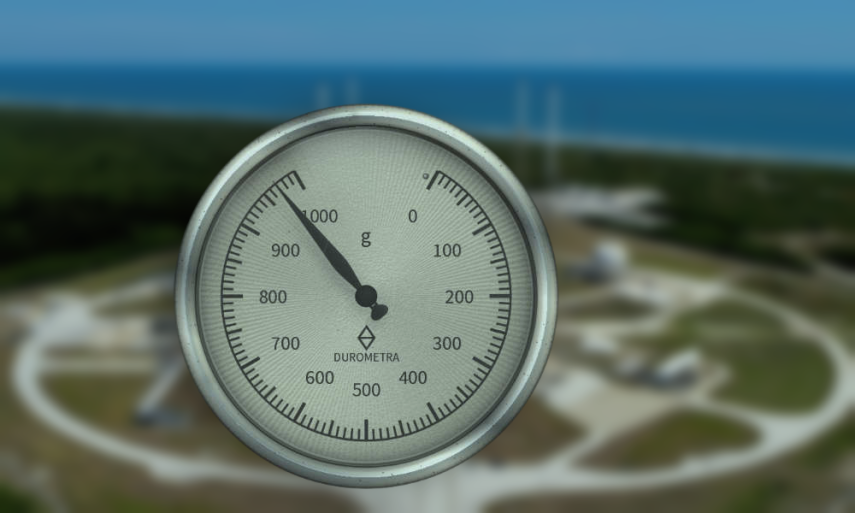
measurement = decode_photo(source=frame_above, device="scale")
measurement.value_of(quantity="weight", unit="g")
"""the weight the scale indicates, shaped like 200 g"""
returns 970 g
